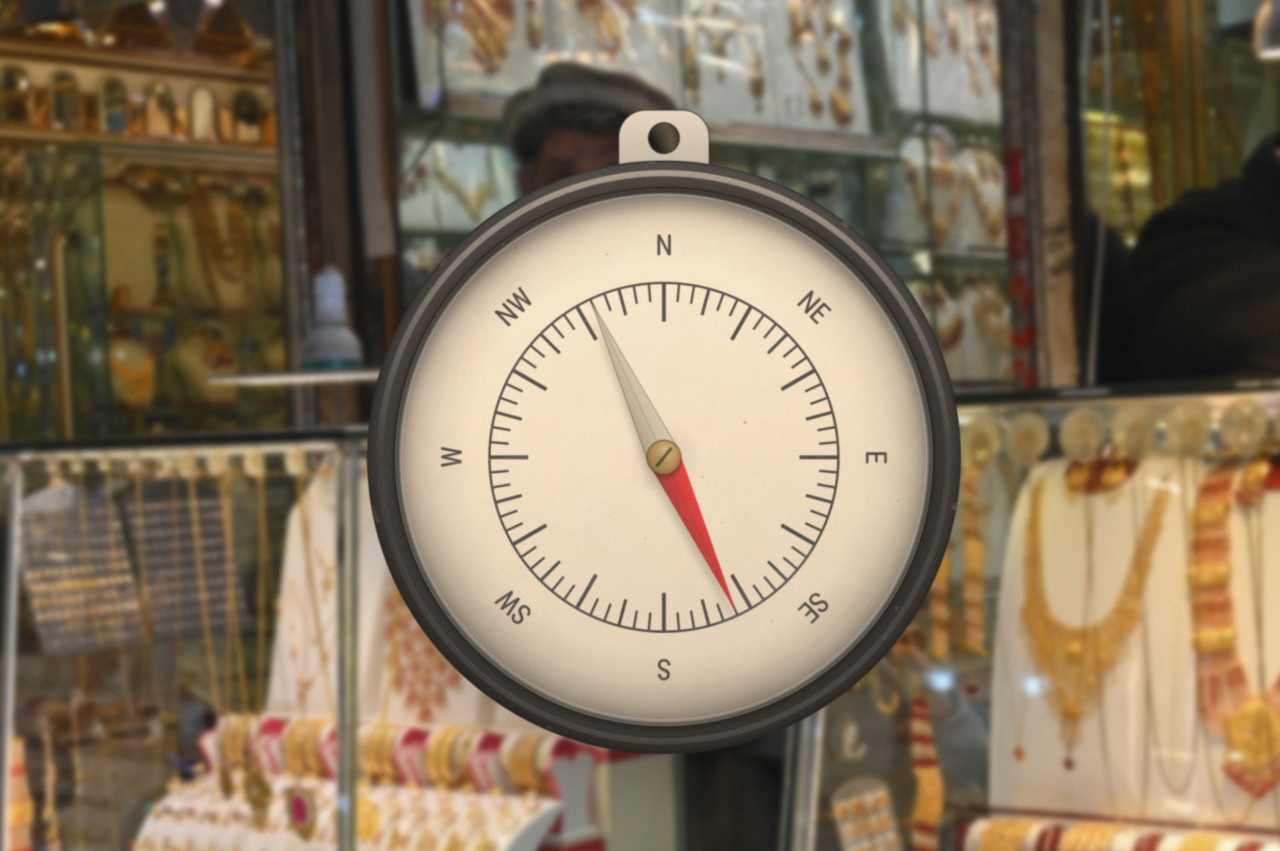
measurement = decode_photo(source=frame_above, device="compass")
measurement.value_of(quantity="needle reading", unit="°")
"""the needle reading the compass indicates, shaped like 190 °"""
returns 155 °
